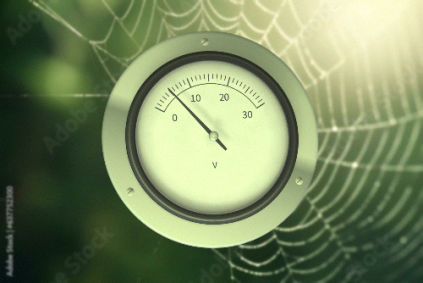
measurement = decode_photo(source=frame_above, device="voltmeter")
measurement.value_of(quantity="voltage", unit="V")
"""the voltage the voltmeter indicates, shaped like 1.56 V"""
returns 5 V
